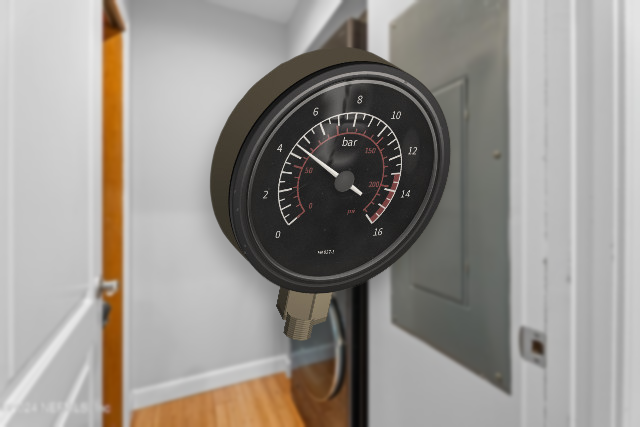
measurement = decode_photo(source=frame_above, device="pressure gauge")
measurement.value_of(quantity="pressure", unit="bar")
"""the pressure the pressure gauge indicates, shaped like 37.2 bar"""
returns 4.5 bar
